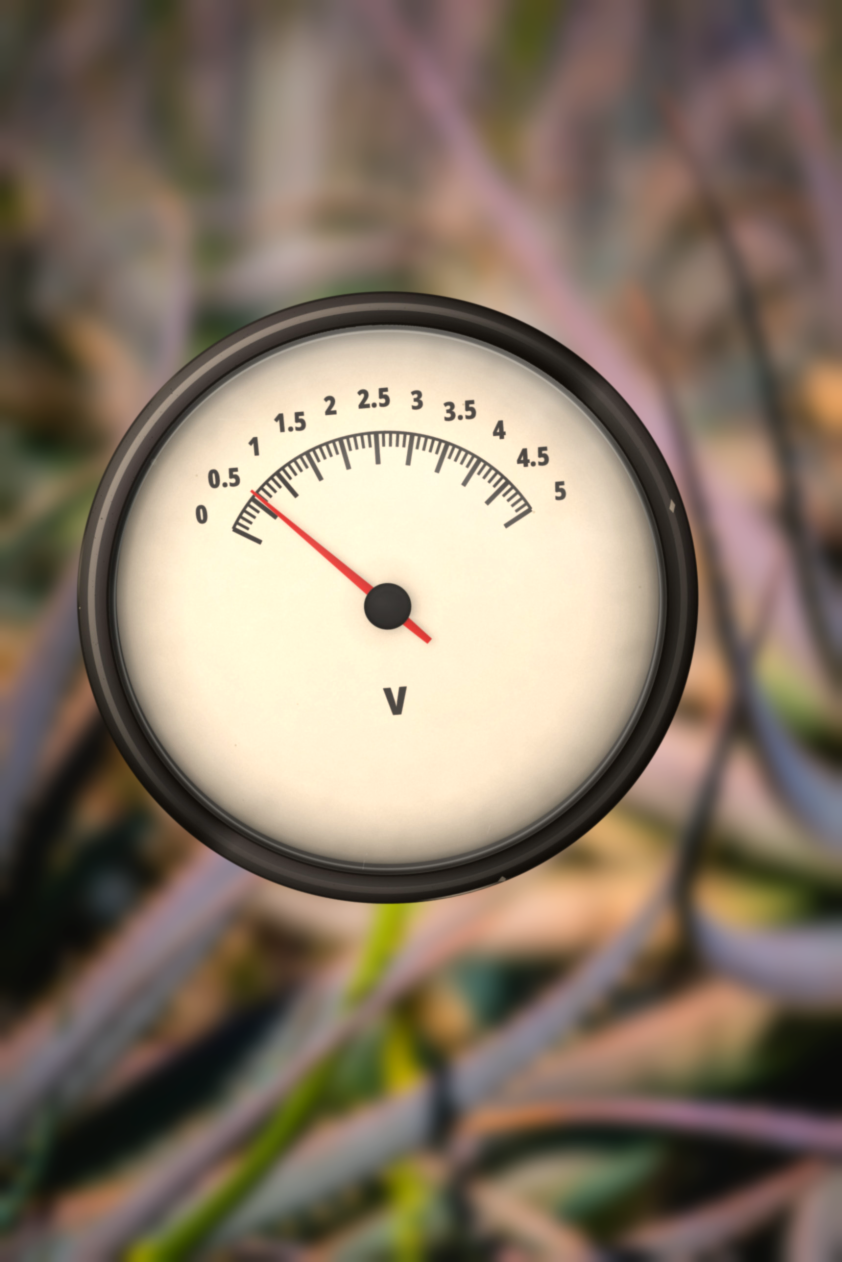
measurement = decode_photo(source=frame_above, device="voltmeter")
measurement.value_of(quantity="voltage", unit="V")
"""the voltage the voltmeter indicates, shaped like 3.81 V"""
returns 0.6 V
